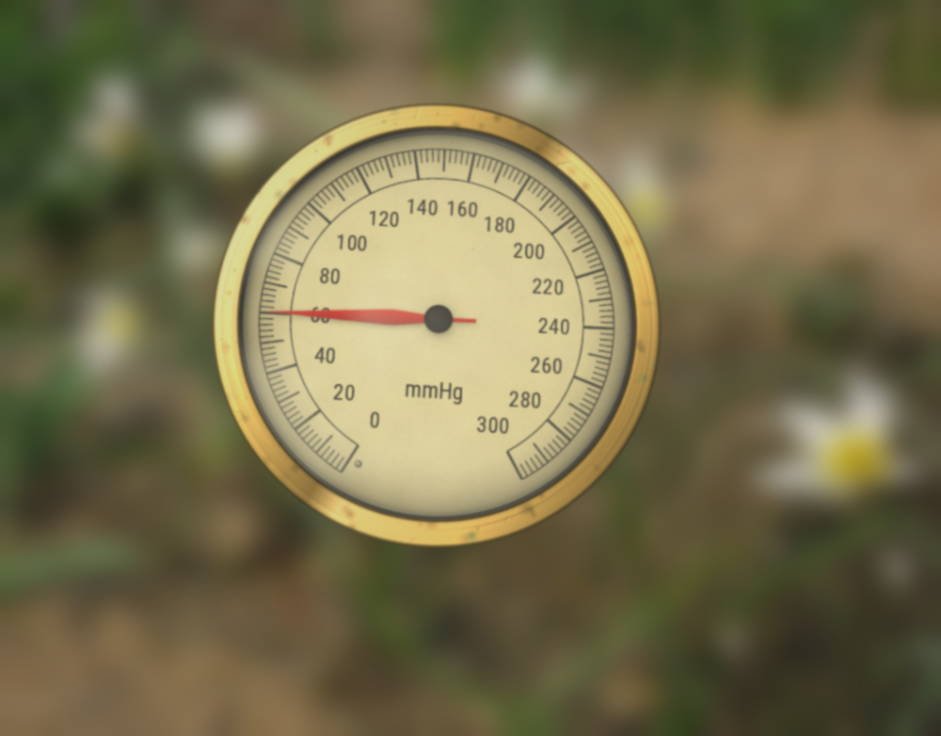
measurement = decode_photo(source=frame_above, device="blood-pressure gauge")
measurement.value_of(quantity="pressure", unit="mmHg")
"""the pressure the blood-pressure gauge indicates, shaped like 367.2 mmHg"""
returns 60 mmHg
